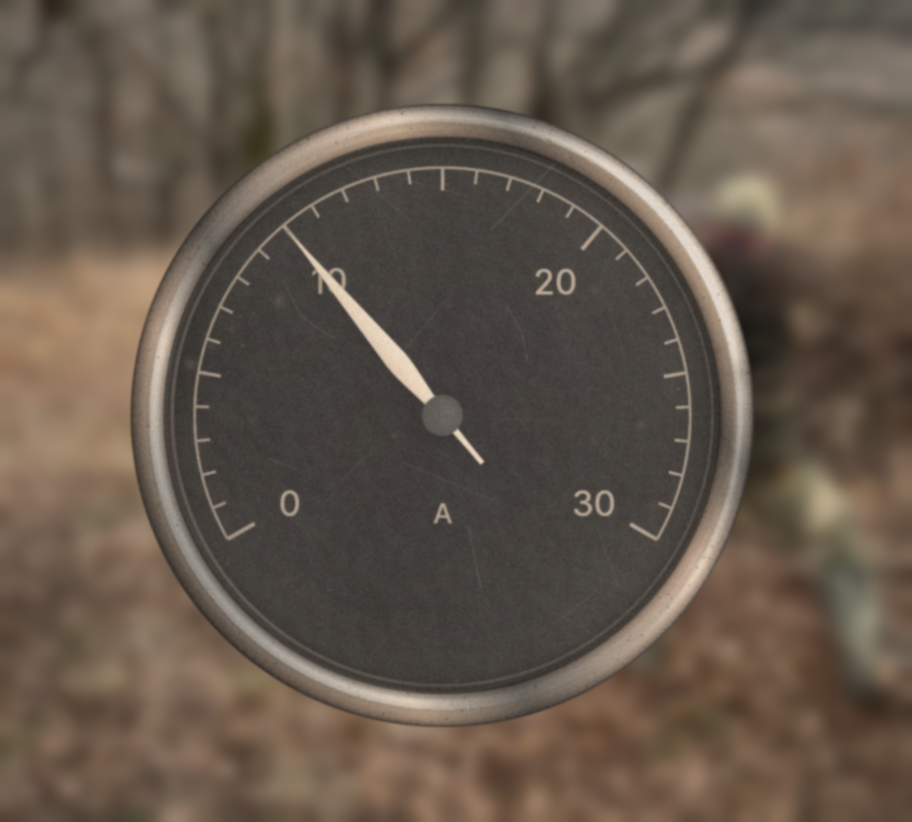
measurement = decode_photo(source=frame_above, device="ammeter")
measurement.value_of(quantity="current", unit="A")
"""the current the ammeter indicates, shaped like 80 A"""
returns 10 A
